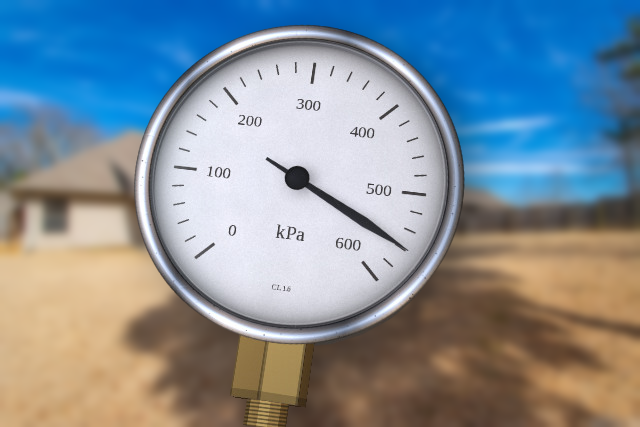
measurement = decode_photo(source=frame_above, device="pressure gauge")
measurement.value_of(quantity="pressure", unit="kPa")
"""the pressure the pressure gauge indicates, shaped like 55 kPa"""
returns 560 kPa
